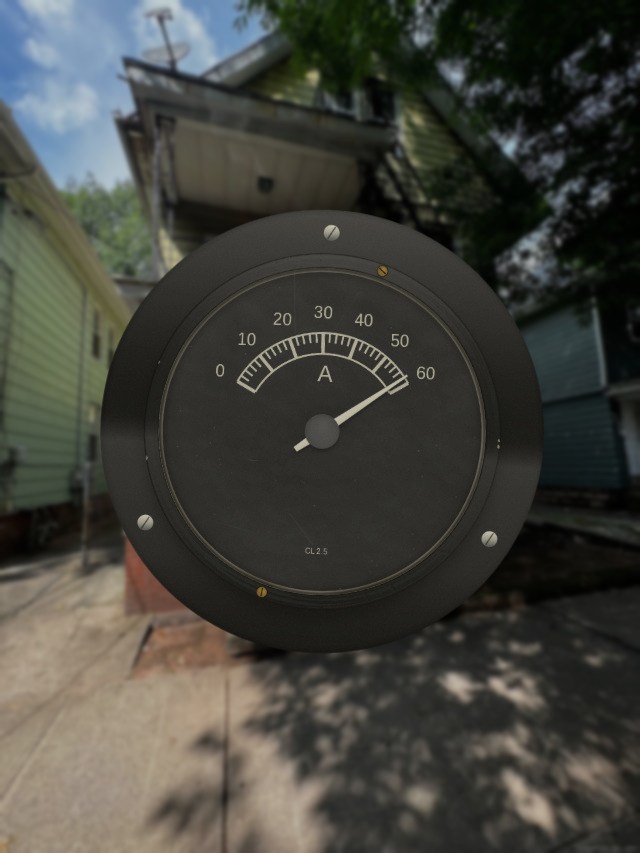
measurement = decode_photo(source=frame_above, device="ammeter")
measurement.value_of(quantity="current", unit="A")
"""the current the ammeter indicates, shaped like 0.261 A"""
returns 58 A
